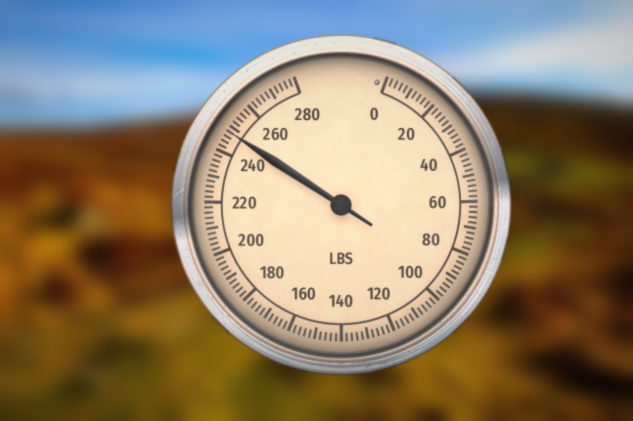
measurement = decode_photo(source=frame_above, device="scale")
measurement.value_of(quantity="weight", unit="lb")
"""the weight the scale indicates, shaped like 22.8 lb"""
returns 248 lb
